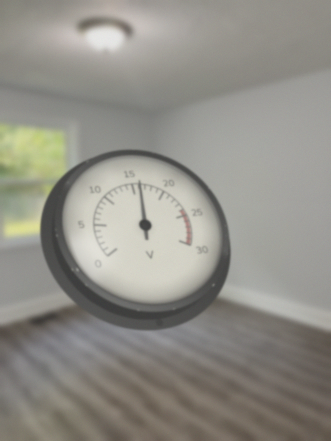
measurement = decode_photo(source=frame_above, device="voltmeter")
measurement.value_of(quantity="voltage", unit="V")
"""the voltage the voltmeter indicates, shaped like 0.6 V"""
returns 16 V
